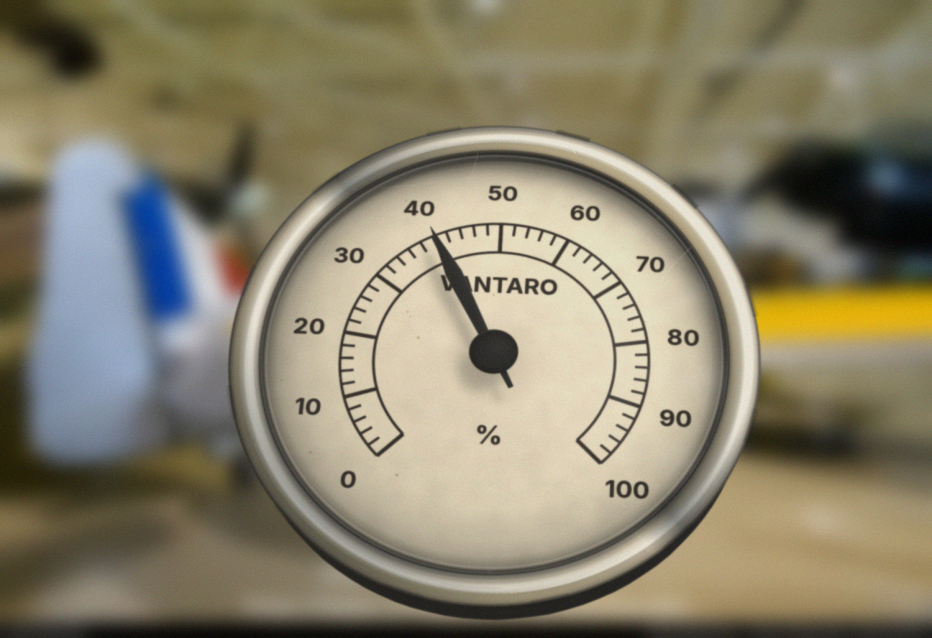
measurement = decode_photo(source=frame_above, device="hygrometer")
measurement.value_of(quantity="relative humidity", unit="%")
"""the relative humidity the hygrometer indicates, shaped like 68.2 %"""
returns 40 %
